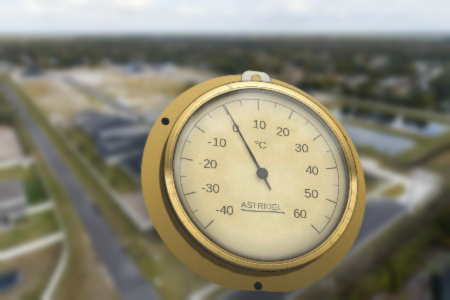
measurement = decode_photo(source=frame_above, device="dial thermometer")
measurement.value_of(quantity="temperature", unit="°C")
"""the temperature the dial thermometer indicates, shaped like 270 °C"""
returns 0 °C
